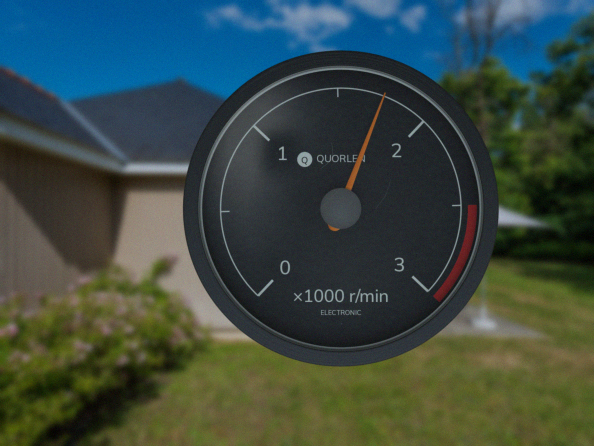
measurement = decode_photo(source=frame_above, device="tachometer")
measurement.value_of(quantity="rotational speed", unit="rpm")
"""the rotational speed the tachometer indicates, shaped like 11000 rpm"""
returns 1750 rpm
